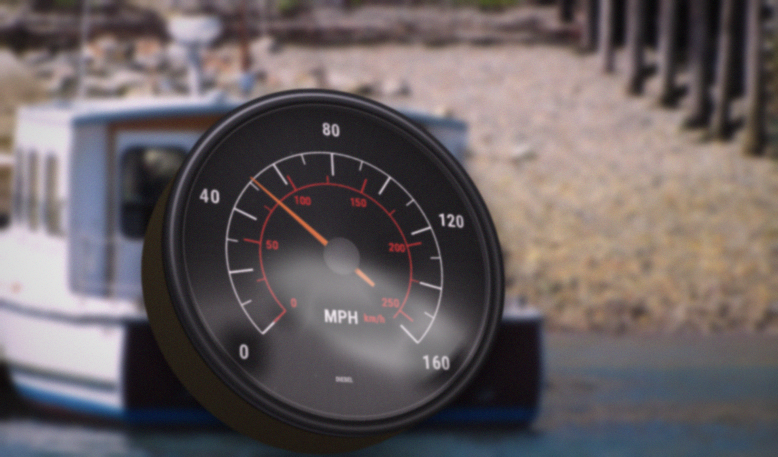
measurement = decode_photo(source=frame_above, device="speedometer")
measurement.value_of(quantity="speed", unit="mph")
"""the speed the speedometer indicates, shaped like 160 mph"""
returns 50 mph
